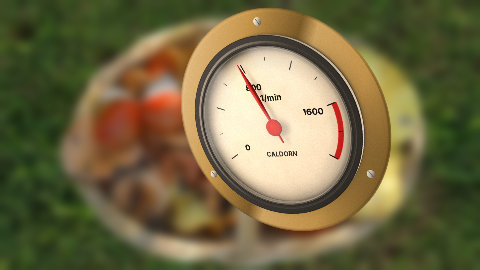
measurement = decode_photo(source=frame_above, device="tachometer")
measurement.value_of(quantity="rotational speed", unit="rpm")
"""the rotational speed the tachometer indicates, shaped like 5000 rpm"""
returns 800 rpm
